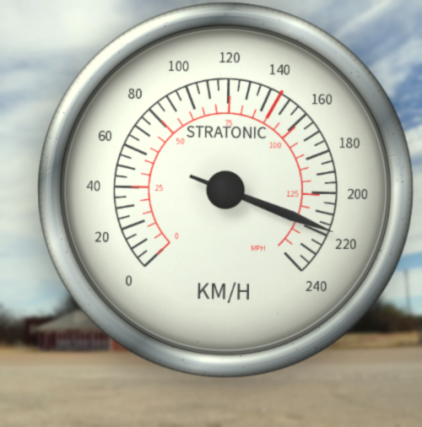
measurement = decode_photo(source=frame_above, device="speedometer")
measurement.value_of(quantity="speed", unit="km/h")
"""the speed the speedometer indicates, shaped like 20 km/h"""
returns 217.5 km/h
